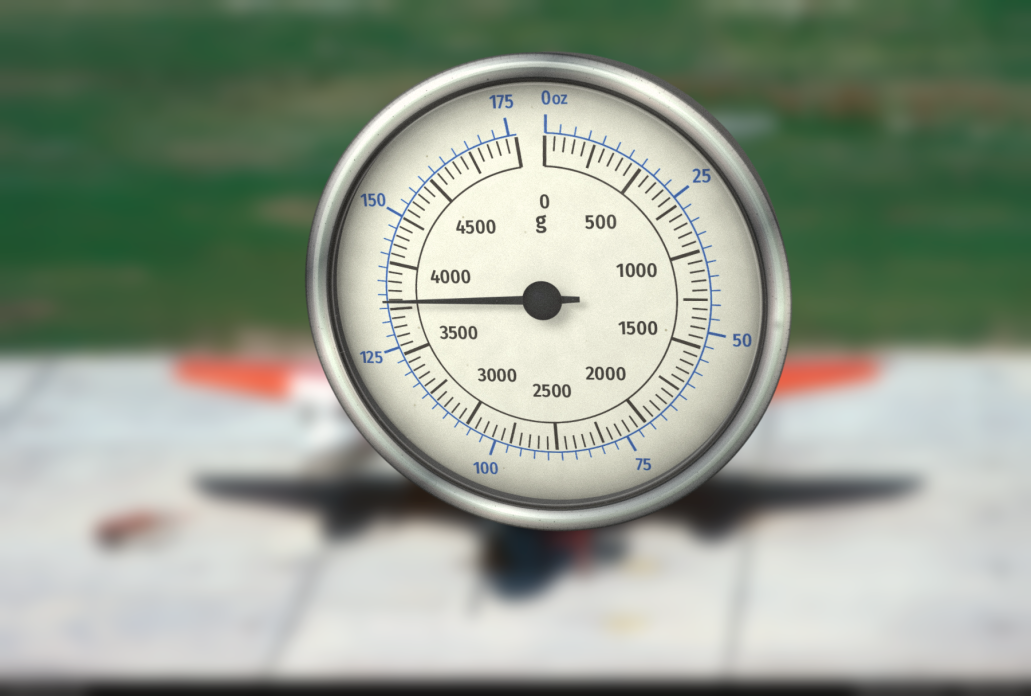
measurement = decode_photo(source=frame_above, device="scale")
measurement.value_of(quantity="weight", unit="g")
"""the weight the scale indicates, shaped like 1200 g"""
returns 3800 g
